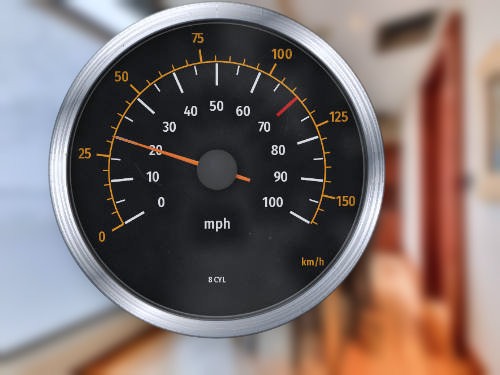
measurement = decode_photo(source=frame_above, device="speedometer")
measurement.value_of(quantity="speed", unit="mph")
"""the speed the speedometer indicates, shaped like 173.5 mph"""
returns 20 mph
